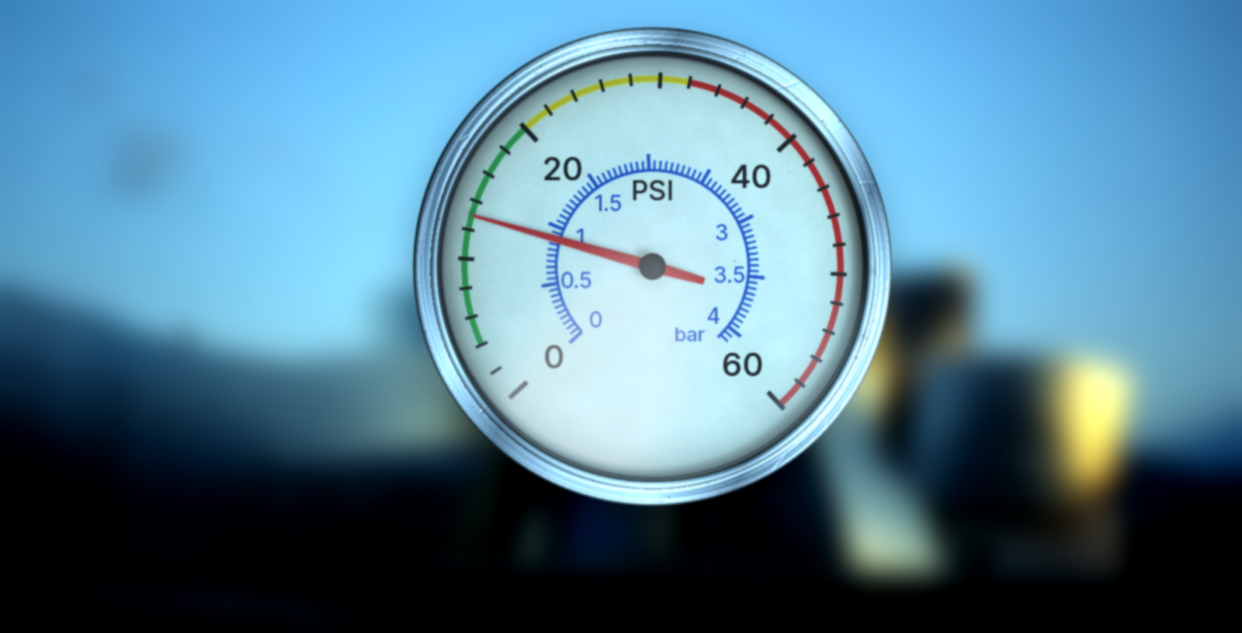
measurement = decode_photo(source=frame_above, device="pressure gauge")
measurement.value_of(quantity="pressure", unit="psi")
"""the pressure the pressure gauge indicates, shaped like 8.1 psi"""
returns 13 psi
